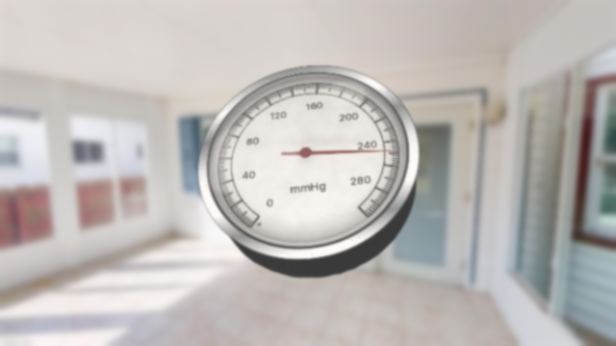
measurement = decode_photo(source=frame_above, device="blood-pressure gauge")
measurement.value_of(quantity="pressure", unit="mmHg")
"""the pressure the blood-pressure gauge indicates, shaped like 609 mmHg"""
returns 250 mmHg
